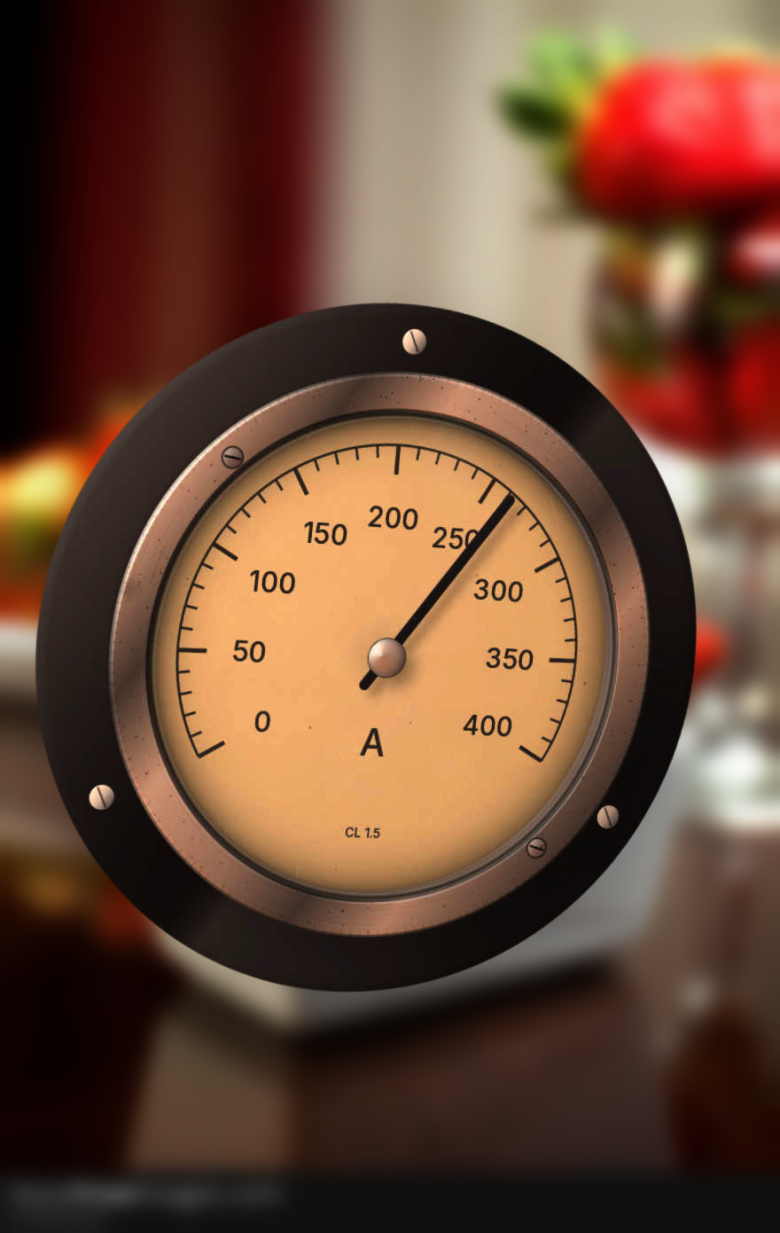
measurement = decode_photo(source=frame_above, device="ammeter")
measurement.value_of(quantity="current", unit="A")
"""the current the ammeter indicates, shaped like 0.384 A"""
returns 260 A
